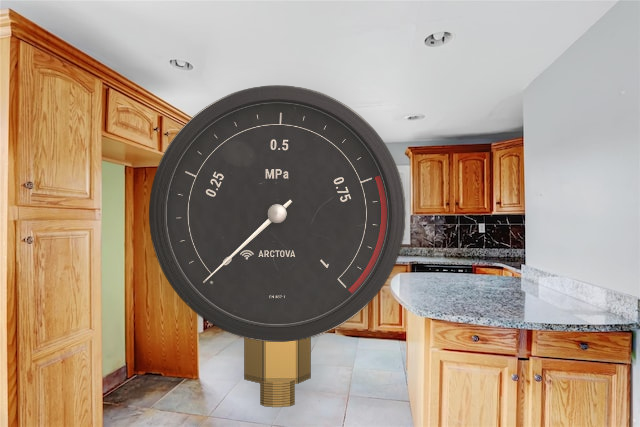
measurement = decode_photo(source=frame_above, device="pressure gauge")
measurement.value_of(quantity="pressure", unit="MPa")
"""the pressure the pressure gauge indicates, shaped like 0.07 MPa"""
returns 0 MPa
